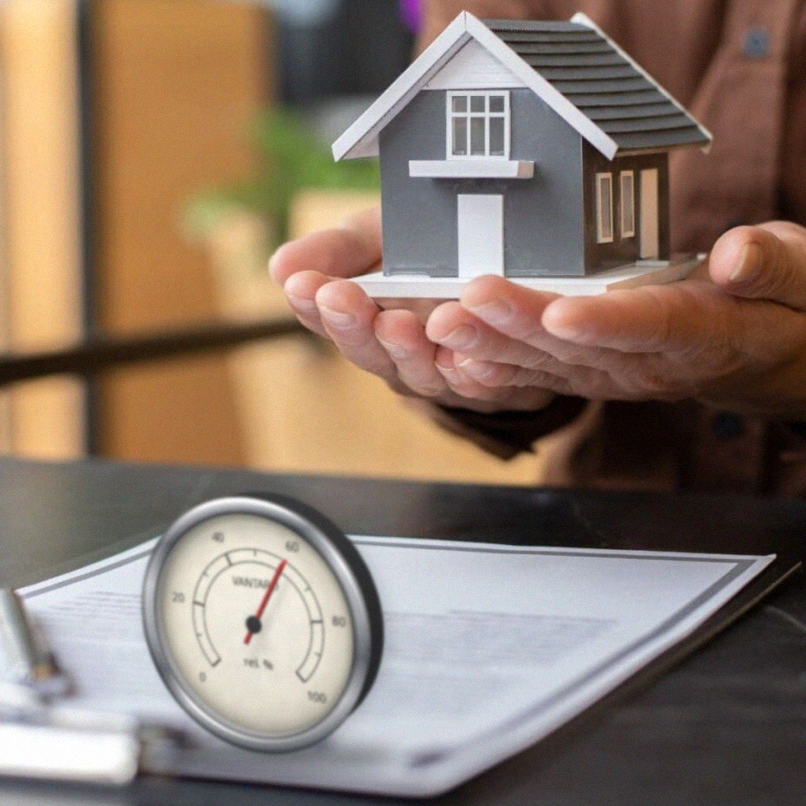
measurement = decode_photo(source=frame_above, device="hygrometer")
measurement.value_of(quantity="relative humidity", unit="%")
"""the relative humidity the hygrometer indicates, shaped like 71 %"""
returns 60 %
